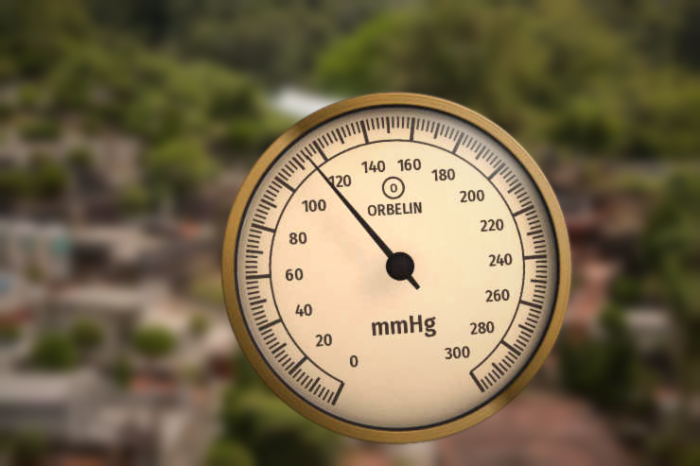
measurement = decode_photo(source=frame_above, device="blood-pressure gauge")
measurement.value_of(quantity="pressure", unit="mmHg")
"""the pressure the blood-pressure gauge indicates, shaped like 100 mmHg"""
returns 114 mmHg
